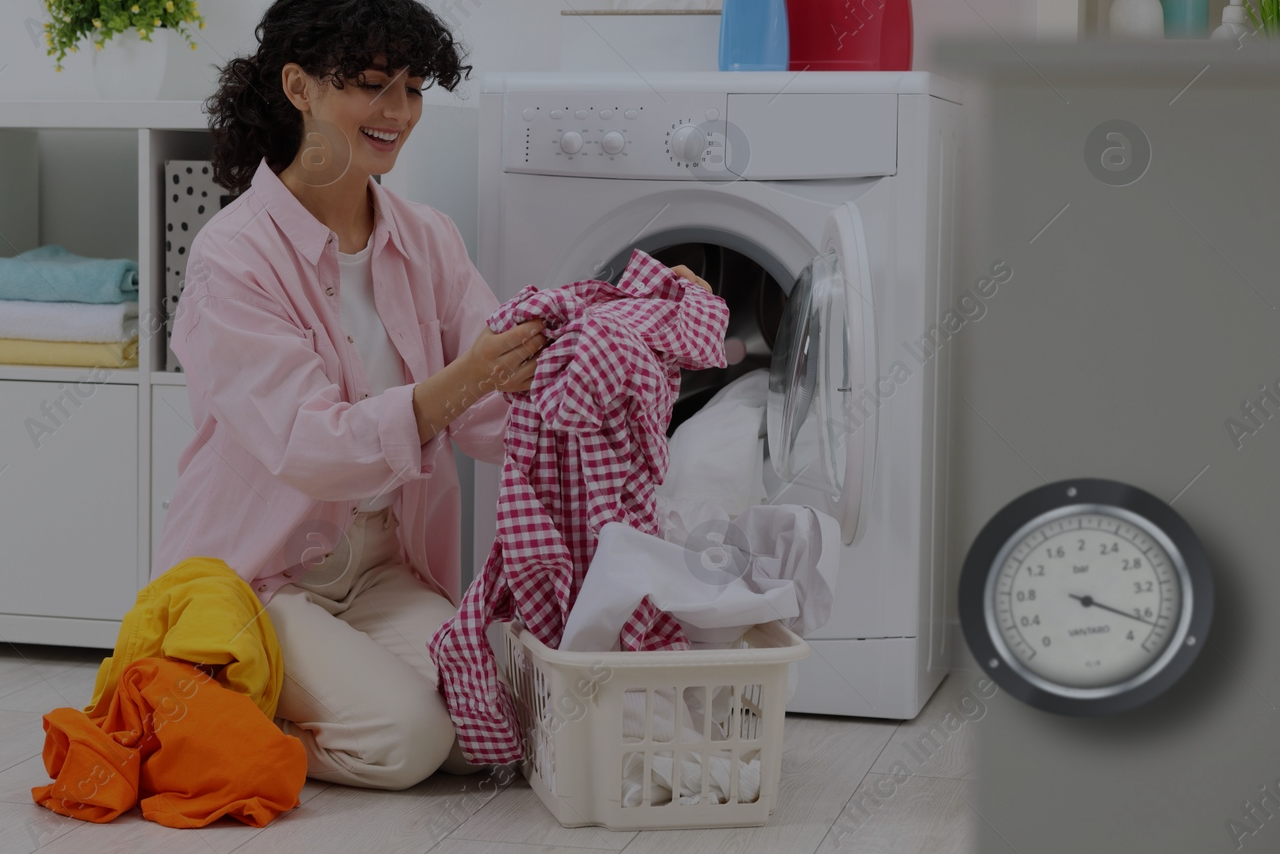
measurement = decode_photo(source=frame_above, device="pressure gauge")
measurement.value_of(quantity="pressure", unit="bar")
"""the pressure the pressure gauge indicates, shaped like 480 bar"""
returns 3.7 bar
